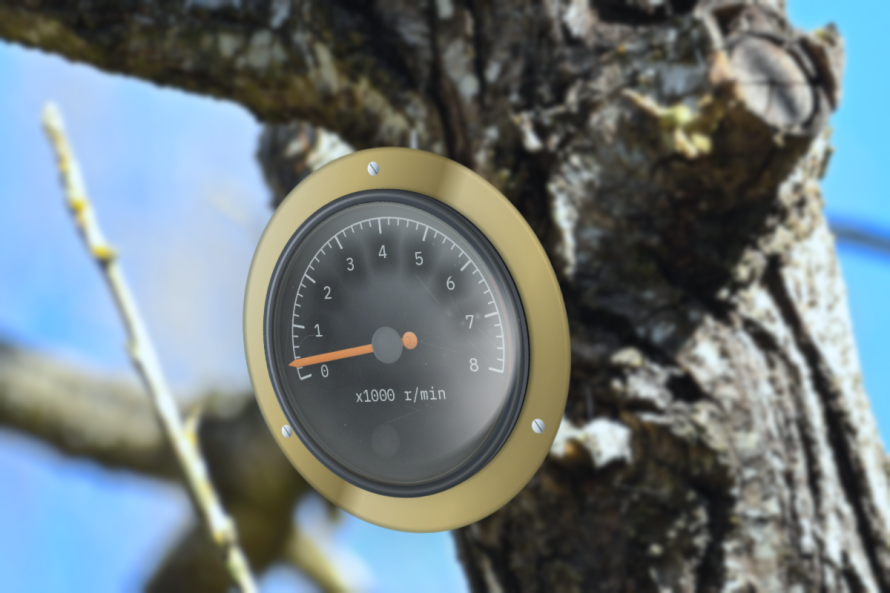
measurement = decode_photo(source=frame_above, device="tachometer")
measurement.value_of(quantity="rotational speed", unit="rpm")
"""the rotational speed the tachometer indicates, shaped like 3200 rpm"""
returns 300 rpm
